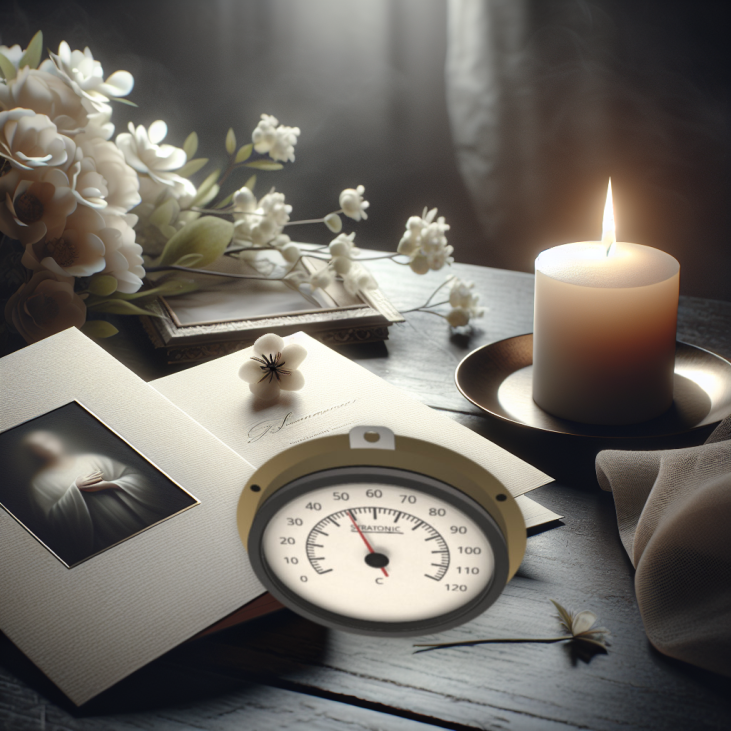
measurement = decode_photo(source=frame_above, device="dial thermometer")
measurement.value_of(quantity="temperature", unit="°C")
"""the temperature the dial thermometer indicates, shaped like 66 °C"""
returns 50 °C
